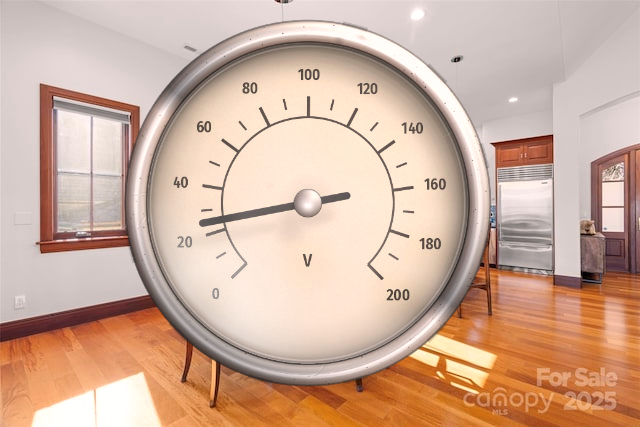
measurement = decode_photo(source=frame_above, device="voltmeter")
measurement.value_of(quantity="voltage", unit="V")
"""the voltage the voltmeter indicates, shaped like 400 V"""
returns 25 V
